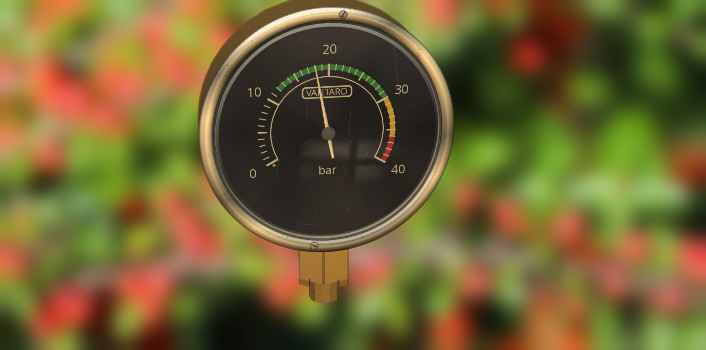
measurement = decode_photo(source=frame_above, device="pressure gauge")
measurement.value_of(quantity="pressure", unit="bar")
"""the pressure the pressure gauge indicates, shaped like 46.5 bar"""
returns 18 bar
